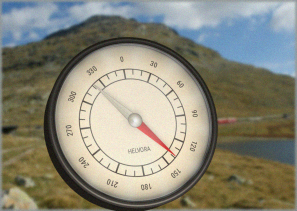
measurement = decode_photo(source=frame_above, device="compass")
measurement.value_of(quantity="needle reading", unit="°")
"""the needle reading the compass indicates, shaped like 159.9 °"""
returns 140 °
